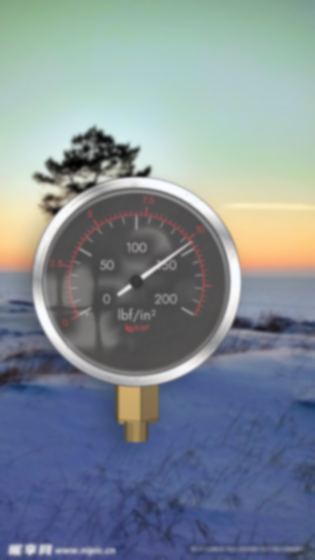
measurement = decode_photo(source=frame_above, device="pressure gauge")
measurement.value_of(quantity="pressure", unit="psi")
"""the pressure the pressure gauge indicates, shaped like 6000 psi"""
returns 145 psi
